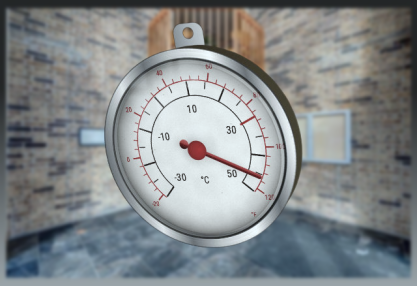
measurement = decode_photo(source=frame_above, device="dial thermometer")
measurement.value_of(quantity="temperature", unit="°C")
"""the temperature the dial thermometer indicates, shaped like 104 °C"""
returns 45 °C
